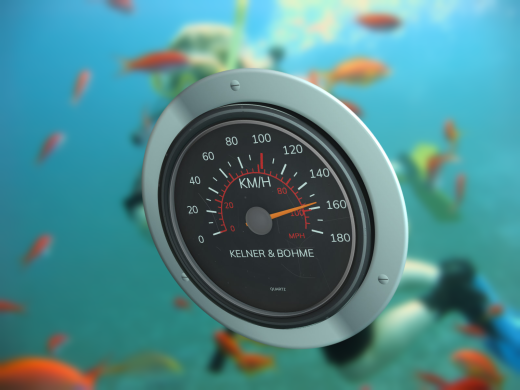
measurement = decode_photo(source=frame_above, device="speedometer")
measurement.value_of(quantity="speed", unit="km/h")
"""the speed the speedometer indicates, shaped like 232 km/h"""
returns 155 km/h
